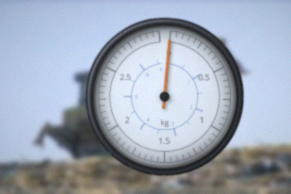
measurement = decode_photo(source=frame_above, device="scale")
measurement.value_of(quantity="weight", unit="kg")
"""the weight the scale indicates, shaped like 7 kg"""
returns 0 kg
